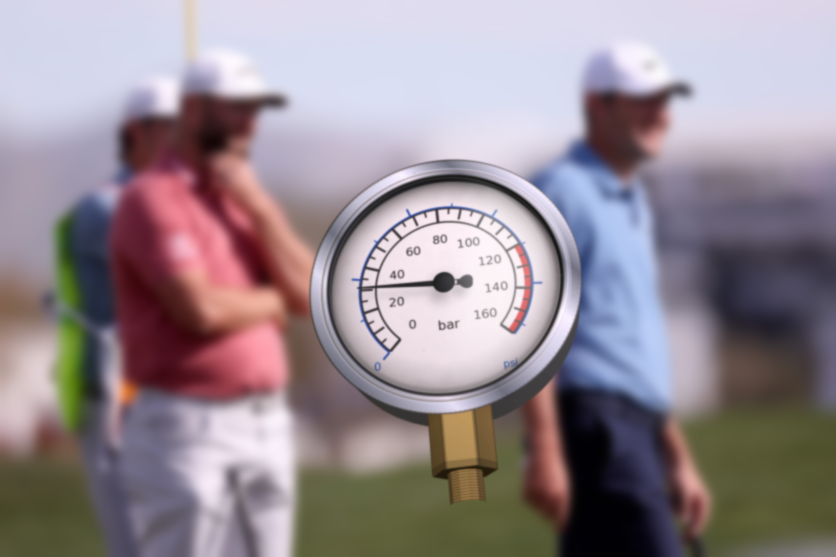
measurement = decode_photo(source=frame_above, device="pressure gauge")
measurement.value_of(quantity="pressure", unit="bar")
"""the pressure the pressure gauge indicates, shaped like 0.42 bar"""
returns 30 bar
